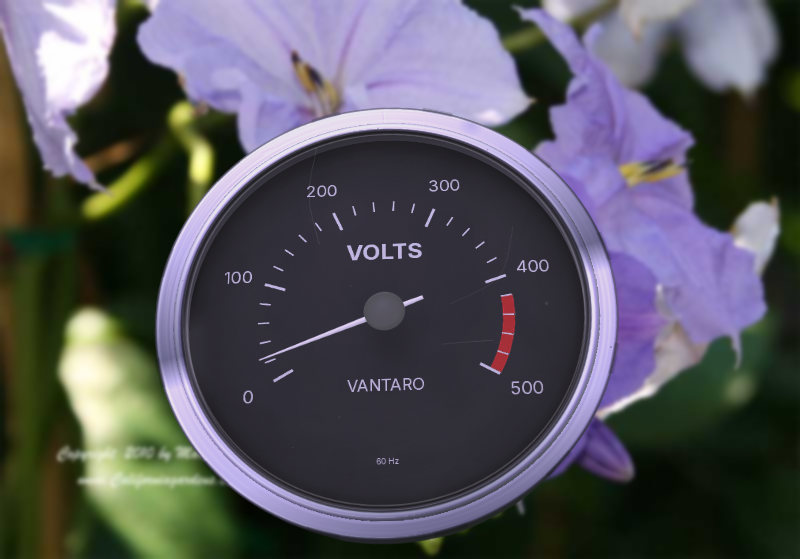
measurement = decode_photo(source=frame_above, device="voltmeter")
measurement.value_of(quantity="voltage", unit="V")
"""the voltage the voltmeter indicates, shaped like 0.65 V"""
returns 20 V
